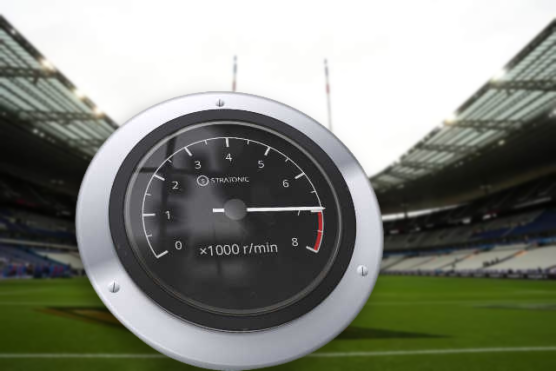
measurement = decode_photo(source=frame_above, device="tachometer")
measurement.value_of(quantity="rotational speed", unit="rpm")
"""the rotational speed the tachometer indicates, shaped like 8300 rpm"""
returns 7000 rpm
